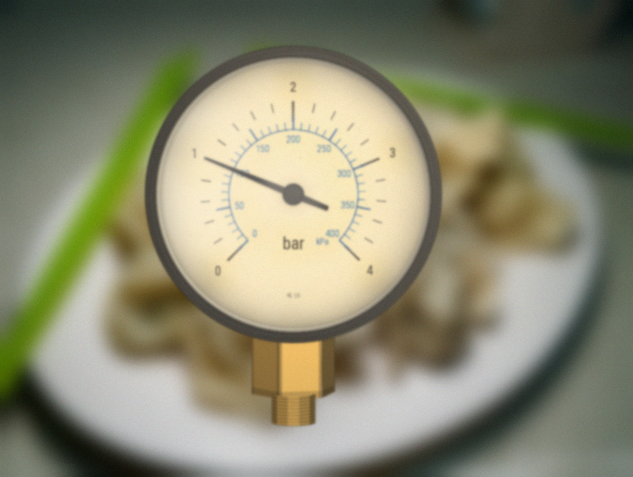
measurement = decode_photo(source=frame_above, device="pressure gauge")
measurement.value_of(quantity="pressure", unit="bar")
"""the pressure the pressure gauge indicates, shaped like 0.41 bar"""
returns 1 bar
